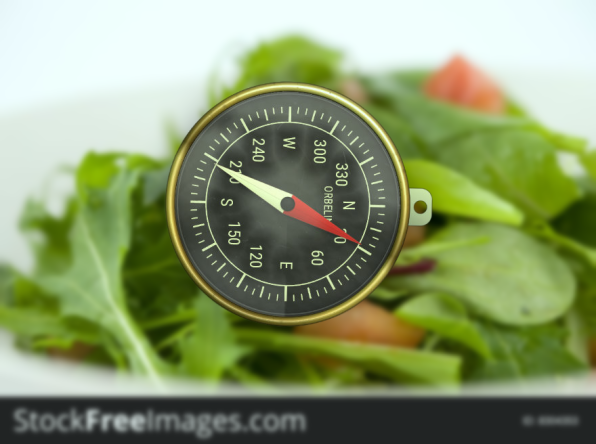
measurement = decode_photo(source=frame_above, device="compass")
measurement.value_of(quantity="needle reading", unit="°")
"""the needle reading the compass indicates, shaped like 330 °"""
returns 27.5 °
